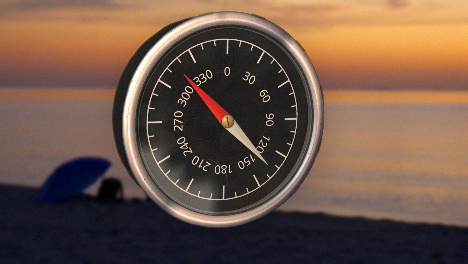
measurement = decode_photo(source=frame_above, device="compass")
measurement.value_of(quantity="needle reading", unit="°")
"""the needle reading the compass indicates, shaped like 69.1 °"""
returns 315 °
